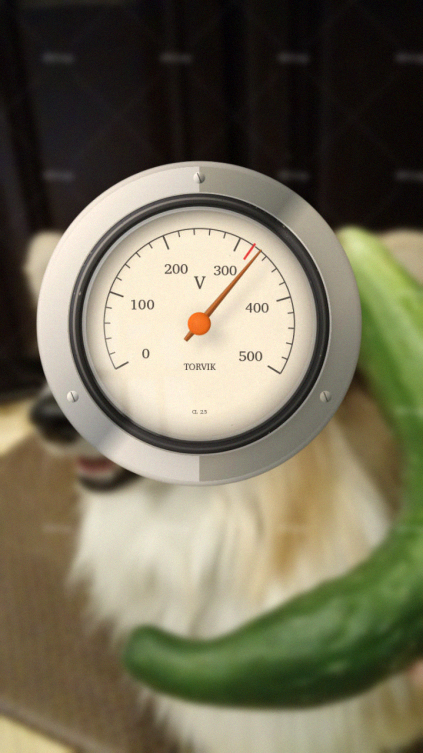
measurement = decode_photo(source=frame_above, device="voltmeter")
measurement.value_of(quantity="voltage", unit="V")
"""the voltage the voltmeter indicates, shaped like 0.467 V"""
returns 330 V
